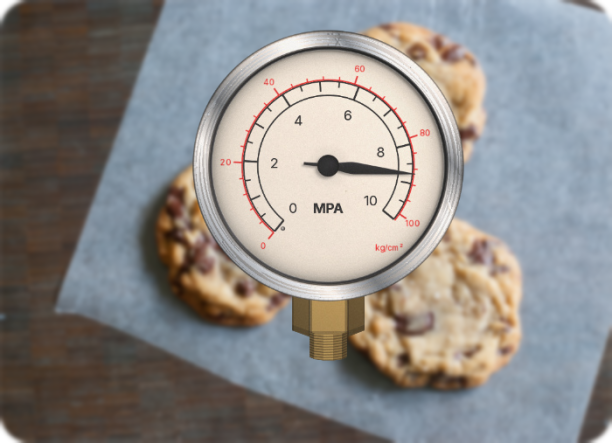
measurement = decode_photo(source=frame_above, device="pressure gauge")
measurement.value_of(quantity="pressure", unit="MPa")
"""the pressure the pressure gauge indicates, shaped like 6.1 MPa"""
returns 8.75 MPa
